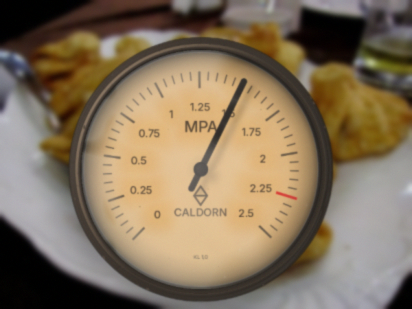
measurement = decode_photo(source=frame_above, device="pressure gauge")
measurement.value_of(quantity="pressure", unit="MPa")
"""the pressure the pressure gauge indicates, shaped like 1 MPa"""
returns 1.5 MPa
